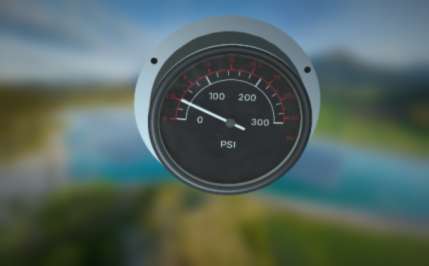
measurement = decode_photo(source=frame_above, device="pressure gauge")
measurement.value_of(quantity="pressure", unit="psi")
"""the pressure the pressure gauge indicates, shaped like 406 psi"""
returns 40 psi
